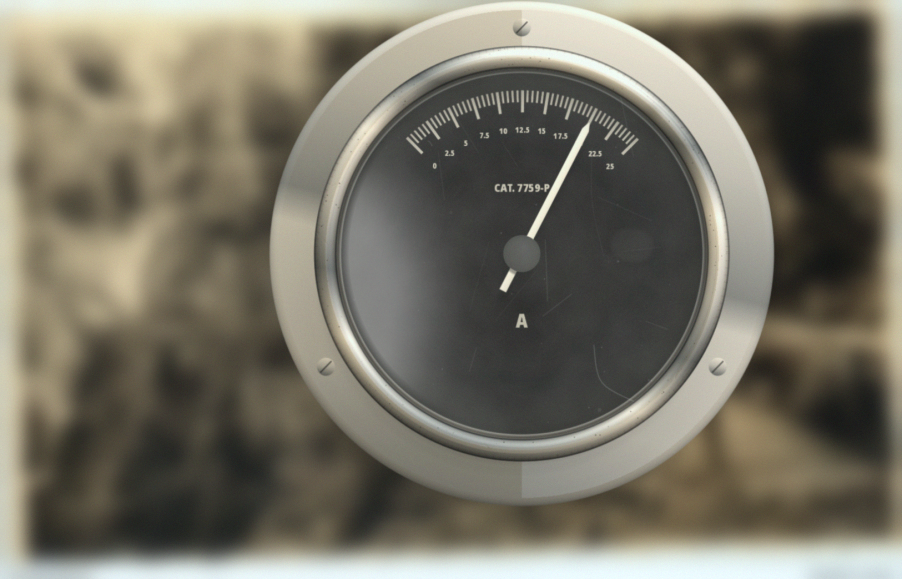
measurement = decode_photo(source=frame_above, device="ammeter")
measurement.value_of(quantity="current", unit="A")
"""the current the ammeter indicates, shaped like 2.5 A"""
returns 20 A
